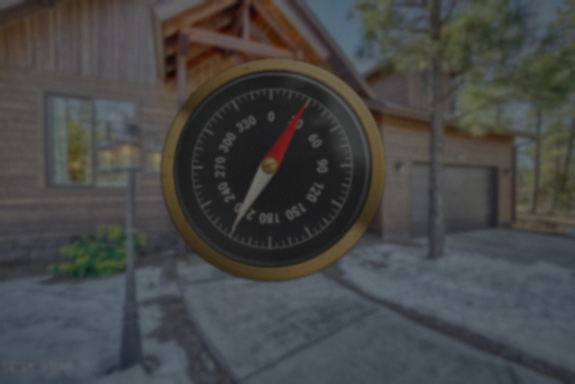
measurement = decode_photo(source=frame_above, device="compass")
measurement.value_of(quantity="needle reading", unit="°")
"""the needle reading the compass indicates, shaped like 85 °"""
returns 30 °
